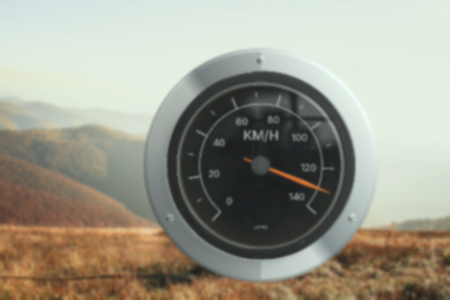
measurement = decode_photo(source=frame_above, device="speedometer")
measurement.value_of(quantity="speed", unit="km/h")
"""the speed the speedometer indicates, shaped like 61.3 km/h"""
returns 130 km/h
